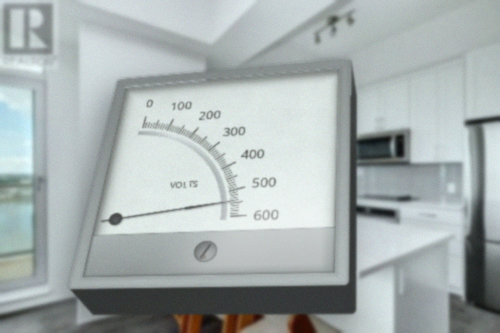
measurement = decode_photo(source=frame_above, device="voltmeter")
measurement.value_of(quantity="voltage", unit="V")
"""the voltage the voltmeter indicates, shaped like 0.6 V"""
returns 550 V
